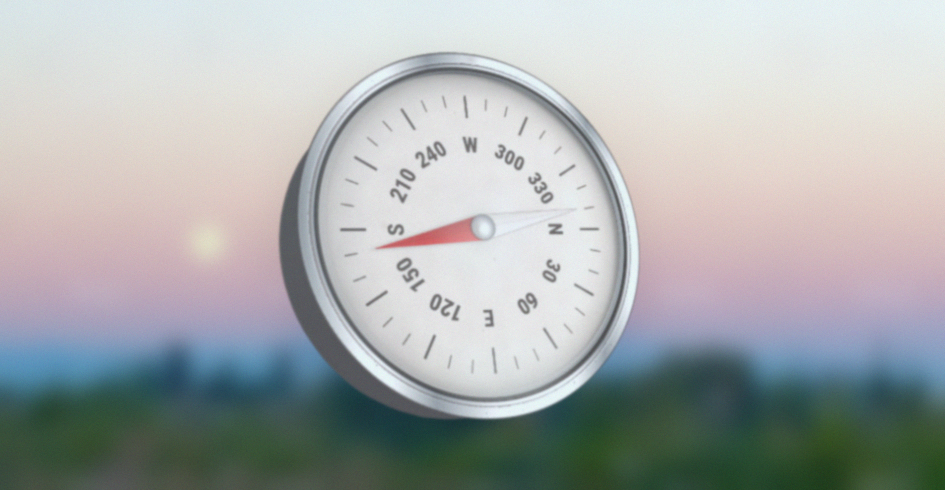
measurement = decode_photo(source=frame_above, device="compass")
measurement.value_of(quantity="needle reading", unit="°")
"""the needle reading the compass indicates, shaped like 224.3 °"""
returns 170 °
